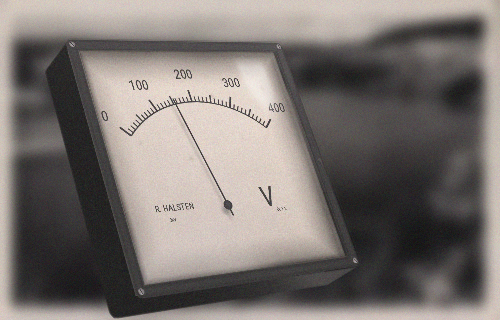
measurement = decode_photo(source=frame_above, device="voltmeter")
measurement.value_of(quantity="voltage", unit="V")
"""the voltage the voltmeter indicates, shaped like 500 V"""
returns 150 V
